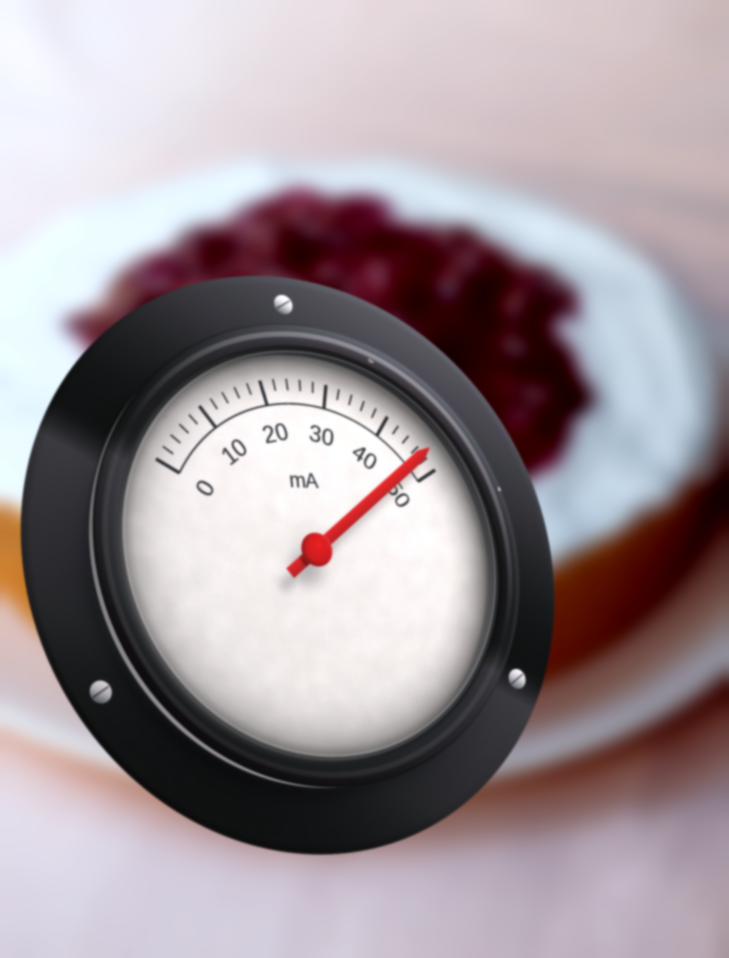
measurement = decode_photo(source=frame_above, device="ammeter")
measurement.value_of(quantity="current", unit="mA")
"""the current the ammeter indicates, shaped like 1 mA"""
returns 47 mA
